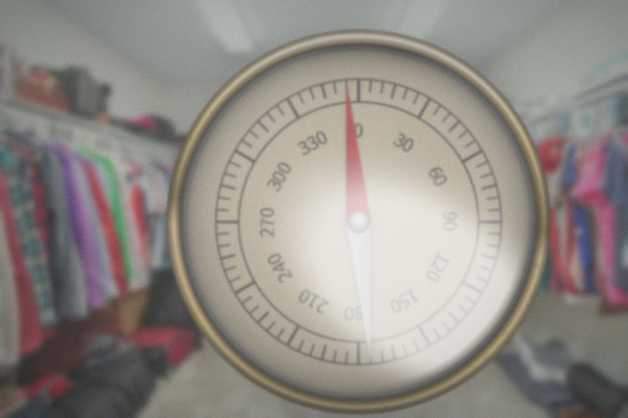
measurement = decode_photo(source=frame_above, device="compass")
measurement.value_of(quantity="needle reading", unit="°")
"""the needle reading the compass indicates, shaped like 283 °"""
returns 355 °
